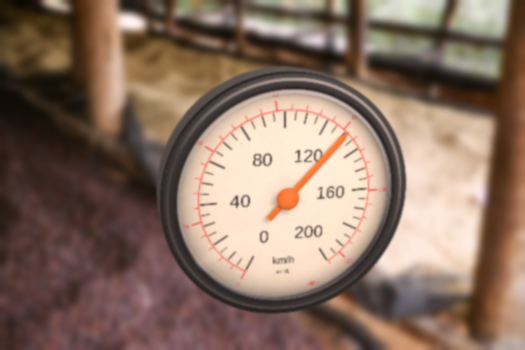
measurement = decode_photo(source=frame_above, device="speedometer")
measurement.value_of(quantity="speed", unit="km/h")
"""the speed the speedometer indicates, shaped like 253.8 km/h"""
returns 130 km/h
